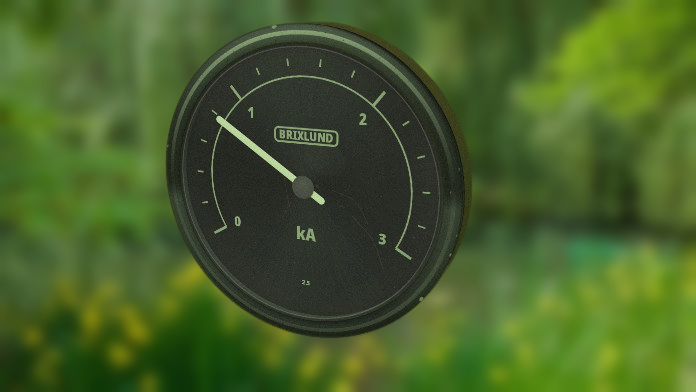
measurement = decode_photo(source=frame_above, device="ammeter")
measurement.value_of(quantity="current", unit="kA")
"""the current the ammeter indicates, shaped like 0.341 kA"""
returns 0.8 kA
